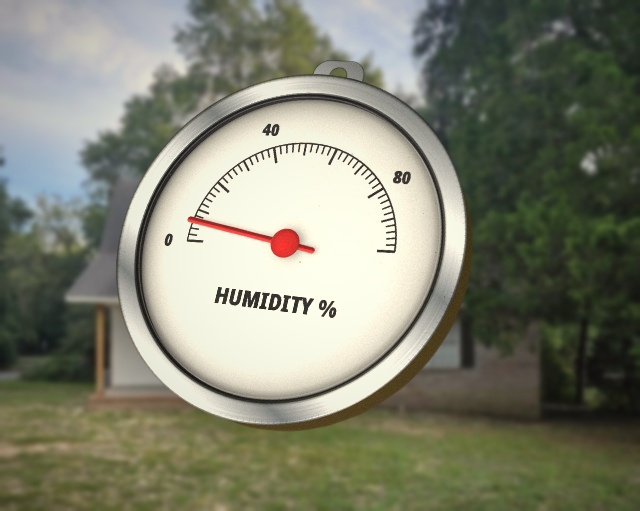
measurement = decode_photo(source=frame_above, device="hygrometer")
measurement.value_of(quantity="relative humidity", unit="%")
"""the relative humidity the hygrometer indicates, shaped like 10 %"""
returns 6 %
